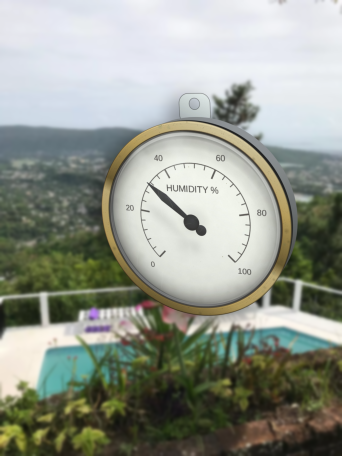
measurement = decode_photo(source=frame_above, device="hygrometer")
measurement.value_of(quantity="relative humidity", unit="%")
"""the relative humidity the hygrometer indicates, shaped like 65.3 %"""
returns 32 %
